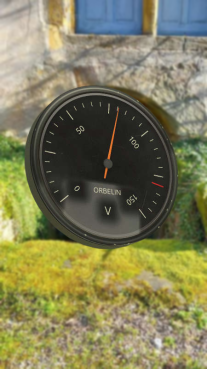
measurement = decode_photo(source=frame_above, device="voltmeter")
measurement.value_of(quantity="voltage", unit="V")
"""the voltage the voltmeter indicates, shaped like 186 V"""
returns 80 V
